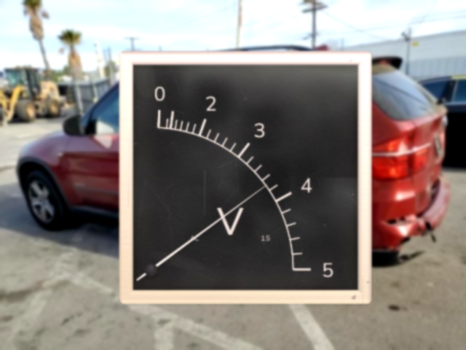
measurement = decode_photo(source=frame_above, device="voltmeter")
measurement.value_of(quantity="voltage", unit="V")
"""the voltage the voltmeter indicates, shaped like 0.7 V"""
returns 3.7 V
